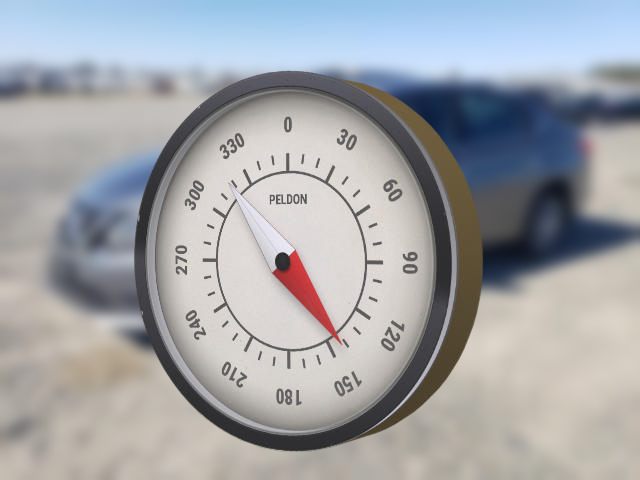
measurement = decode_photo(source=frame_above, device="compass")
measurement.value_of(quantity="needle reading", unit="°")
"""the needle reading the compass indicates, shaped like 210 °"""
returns 140 °
